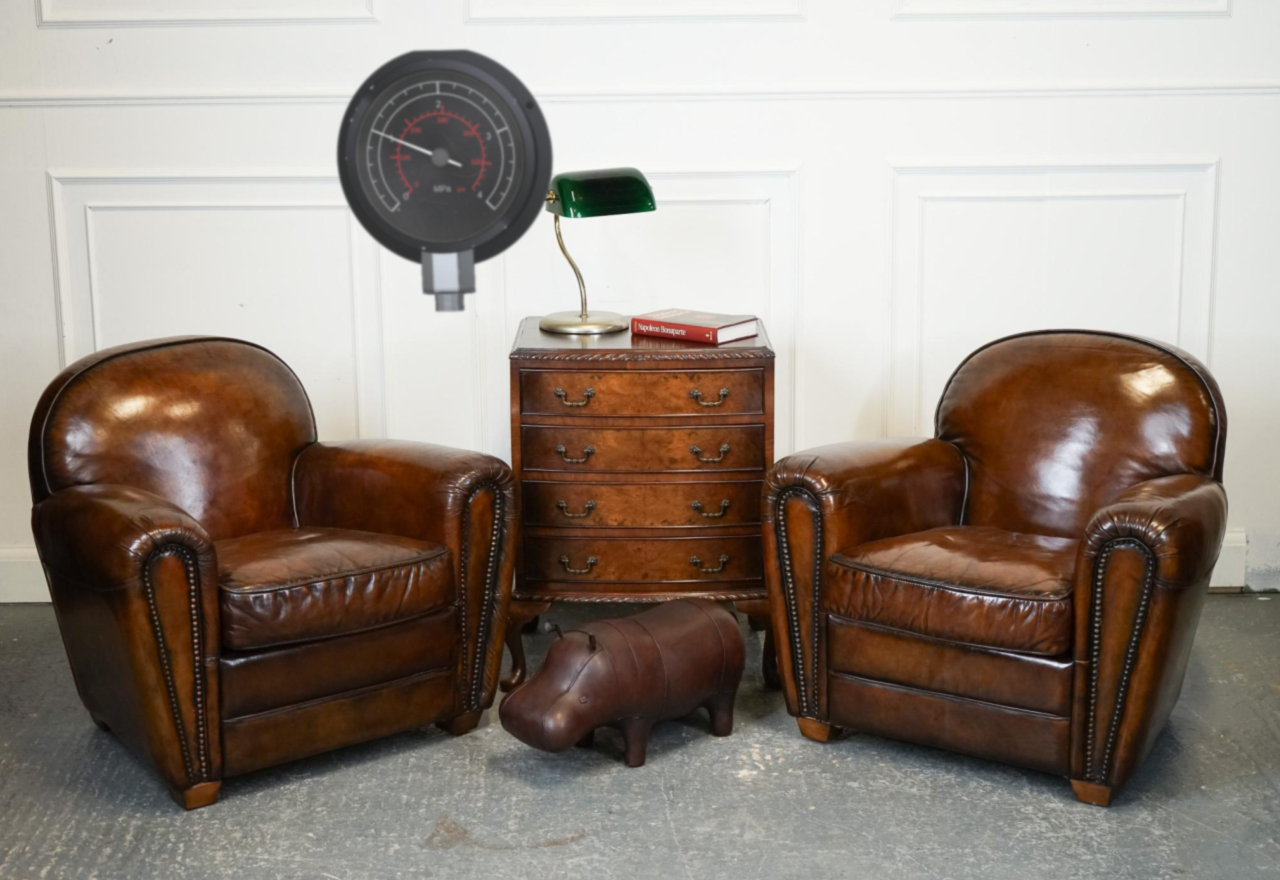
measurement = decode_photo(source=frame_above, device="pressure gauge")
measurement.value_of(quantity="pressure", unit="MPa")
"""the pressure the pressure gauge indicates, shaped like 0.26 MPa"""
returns 1 MPa
